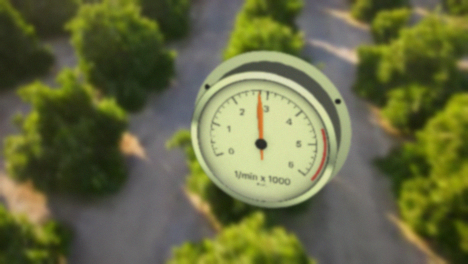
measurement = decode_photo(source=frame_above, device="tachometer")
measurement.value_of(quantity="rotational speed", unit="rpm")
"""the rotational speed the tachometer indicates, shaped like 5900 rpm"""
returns 2800 rpm
